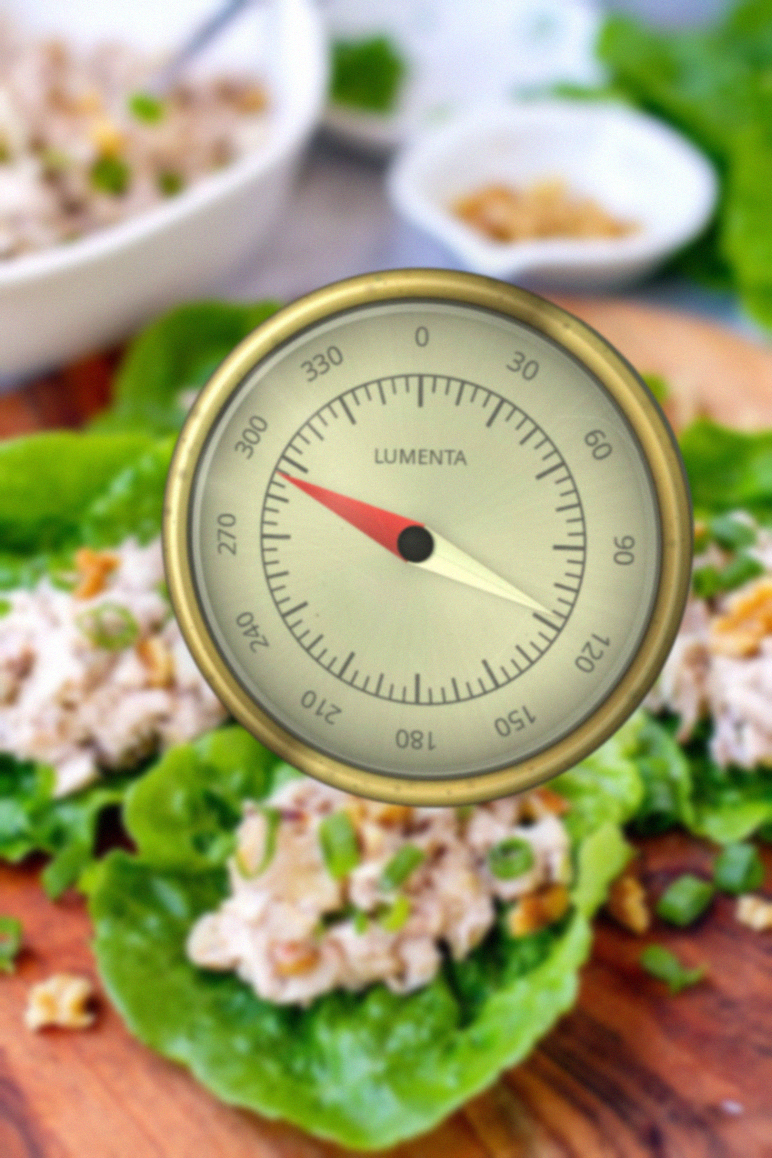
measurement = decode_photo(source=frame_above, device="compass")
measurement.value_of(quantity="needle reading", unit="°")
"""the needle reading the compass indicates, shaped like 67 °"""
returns 295 °
